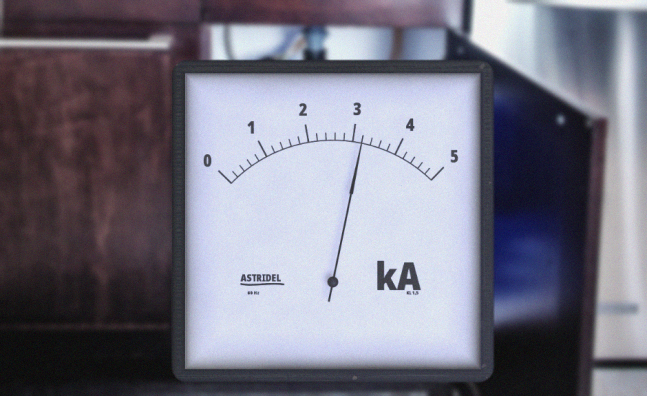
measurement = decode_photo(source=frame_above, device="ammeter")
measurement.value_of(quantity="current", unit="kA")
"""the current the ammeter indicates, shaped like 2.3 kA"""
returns 3.2 kA
